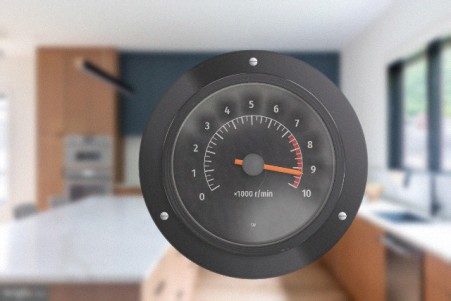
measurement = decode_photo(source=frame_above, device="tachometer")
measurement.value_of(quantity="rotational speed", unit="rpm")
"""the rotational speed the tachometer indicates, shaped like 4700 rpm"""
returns 9250 rpm
